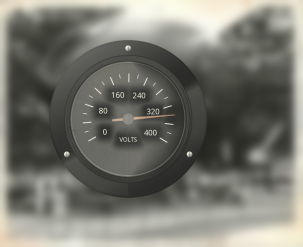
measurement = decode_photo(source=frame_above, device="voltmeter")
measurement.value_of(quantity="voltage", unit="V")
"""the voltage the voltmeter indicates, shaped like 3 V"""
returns 340 V
